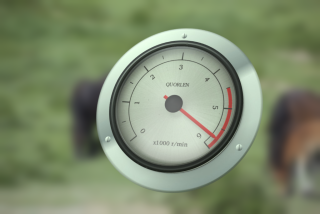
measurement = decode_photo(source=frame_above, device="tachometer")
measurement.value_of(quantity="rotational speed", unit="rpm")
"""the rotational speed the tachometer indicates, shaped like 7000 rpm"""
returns 5750 rpm
